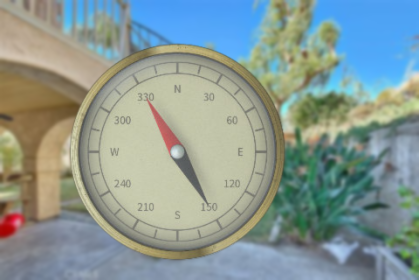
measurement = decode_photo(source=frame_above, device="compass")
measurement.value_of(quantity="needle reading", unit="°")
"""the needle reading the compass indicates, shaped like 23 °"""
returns 330 °
